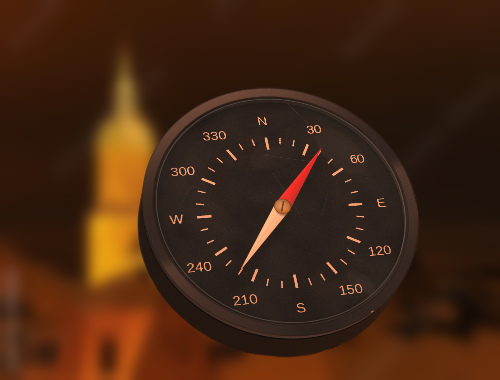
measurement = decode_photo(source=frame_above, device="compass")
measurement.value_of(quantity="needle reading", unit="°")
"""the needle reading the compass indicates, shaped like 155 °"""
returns 40 °
